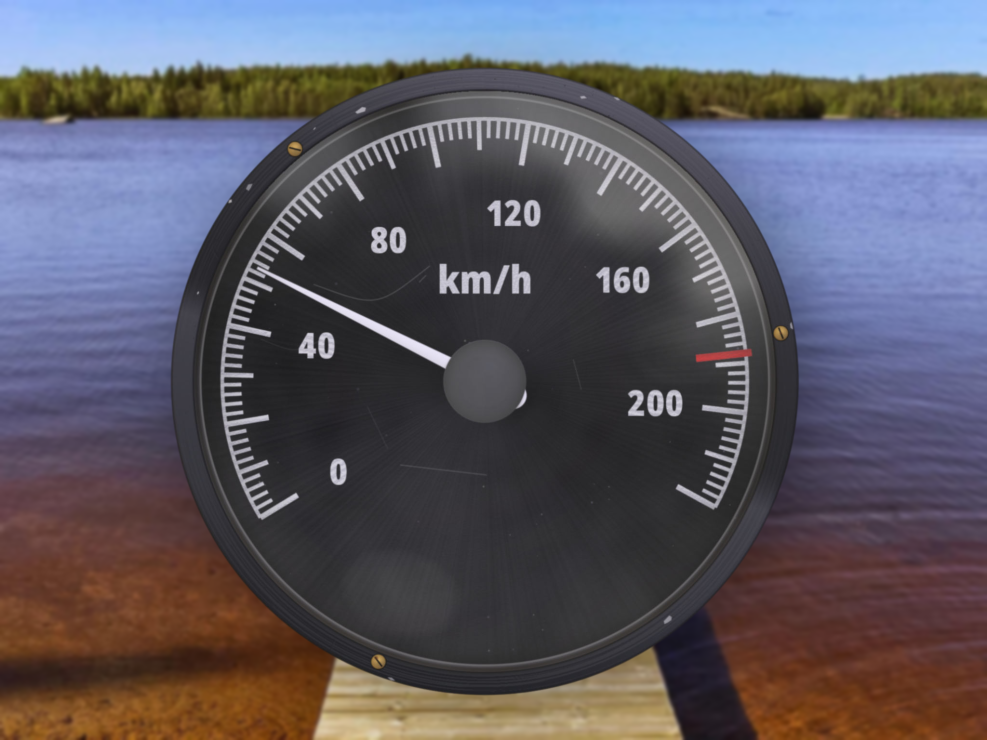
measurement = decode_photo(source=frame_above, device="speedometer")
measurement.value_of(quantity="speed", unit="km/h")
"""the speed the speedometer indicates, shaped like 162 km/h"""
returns 53 km/h
